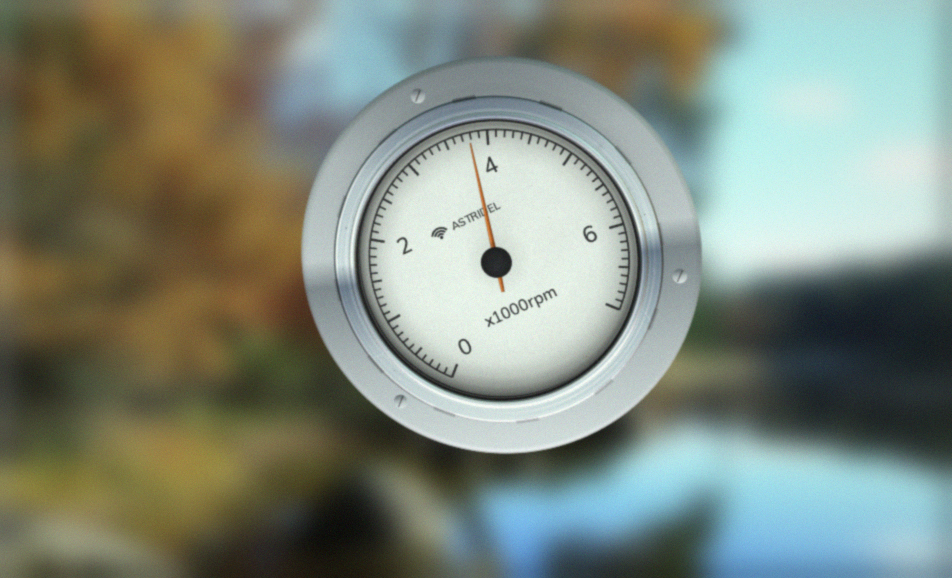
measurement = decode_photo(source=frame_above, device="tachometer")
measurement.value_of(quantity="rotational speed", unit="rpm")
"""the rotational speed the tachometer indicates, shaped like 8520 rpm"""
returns 3800 rpm
